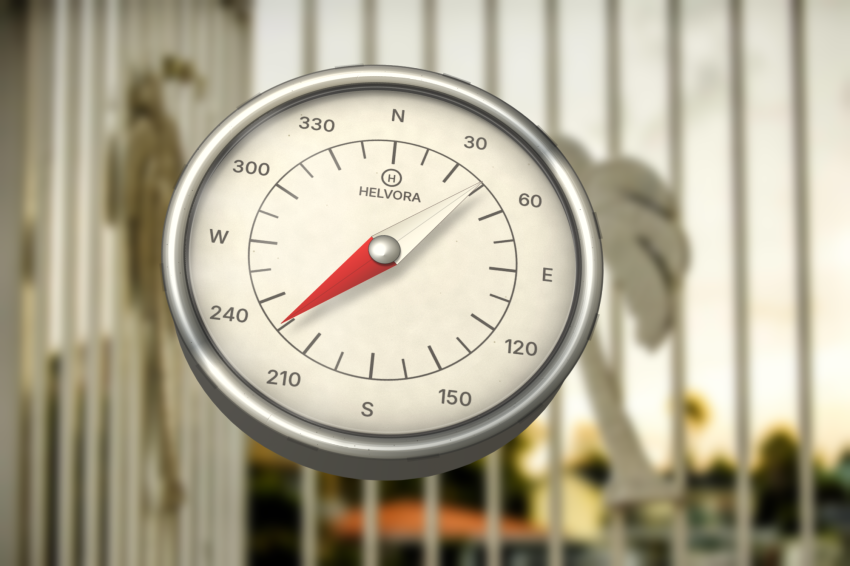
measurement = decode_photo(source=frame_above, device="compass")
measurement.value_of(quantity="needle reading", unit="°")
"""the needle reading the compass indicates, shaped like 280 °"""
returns 225 °
